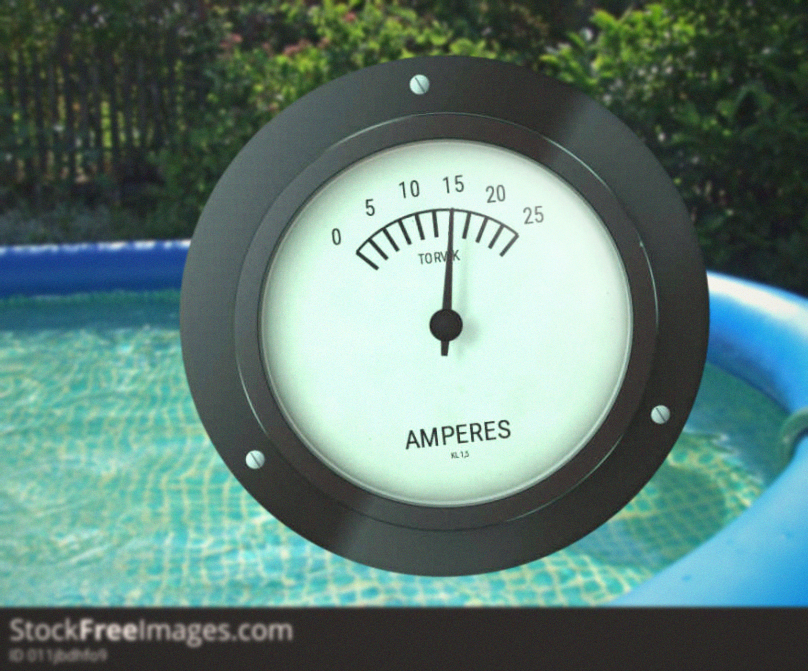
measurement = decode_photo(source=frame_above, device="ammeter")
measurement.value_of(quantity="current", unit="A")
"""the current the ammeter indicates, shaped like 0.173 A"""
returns 15 A
